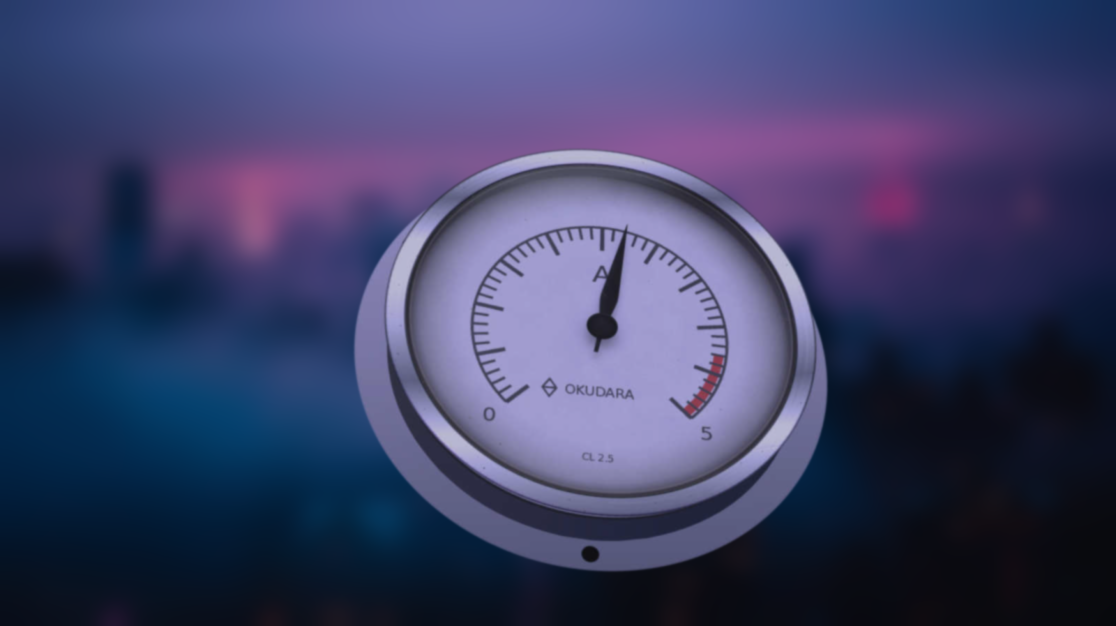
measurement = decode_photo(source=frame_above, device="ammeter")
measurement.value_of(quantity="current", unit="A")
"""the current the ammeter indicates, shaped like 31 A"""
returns 2.7 A
